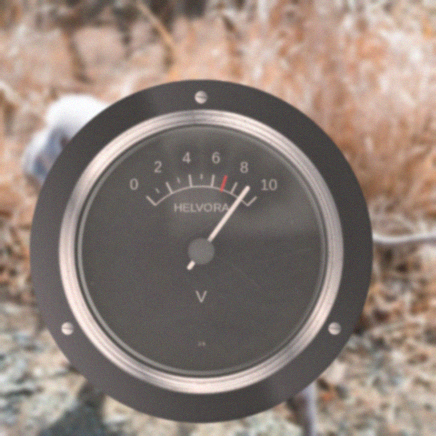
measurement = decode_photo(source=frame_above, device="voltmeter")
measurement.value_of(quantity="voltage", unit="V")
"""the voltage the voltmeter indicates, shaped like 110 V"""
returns 9 V
